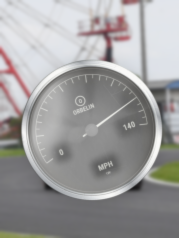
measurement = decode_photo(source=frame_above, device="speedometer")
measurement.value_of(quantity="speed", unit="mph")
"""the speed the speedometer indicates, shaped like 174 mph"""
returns 120 mph
